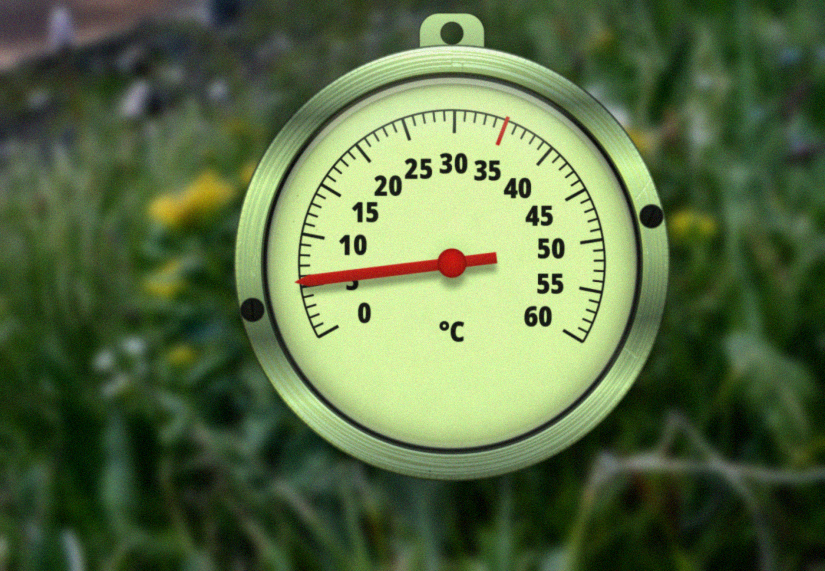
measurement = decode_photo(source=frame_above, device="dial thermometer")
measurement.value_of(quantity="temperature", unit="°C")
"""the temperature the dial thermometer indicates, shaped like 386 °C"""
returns 5.5 °C
